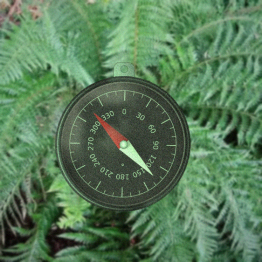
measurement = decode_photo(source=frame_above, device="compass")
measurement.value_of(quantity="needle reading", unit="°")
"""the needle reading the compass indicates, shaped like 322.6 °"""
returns 315 °
